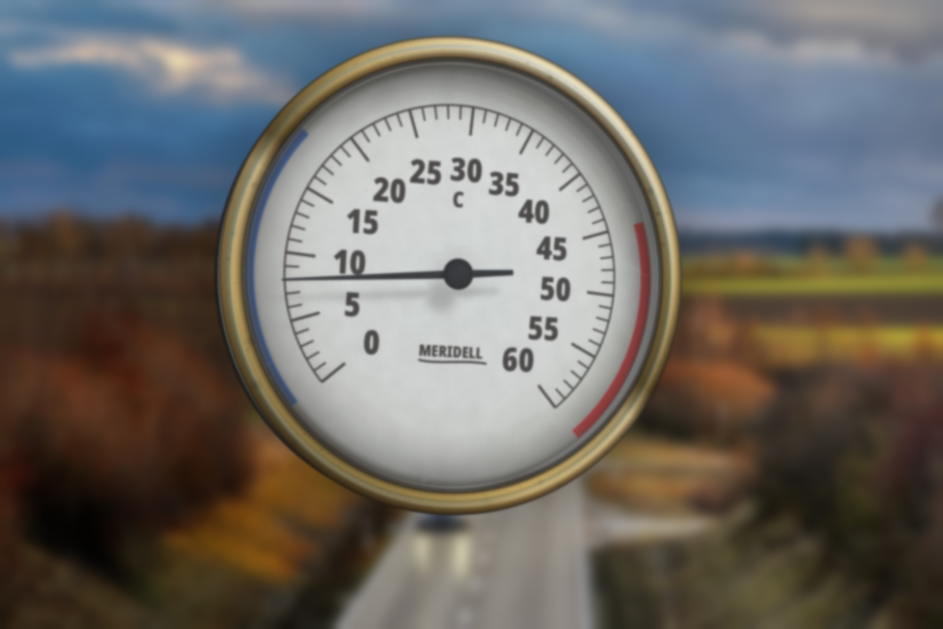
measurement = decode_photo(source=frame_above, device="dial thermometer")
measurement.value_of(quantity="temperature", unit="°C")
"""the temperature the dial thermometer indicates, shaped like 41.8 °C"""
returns 8 °C
